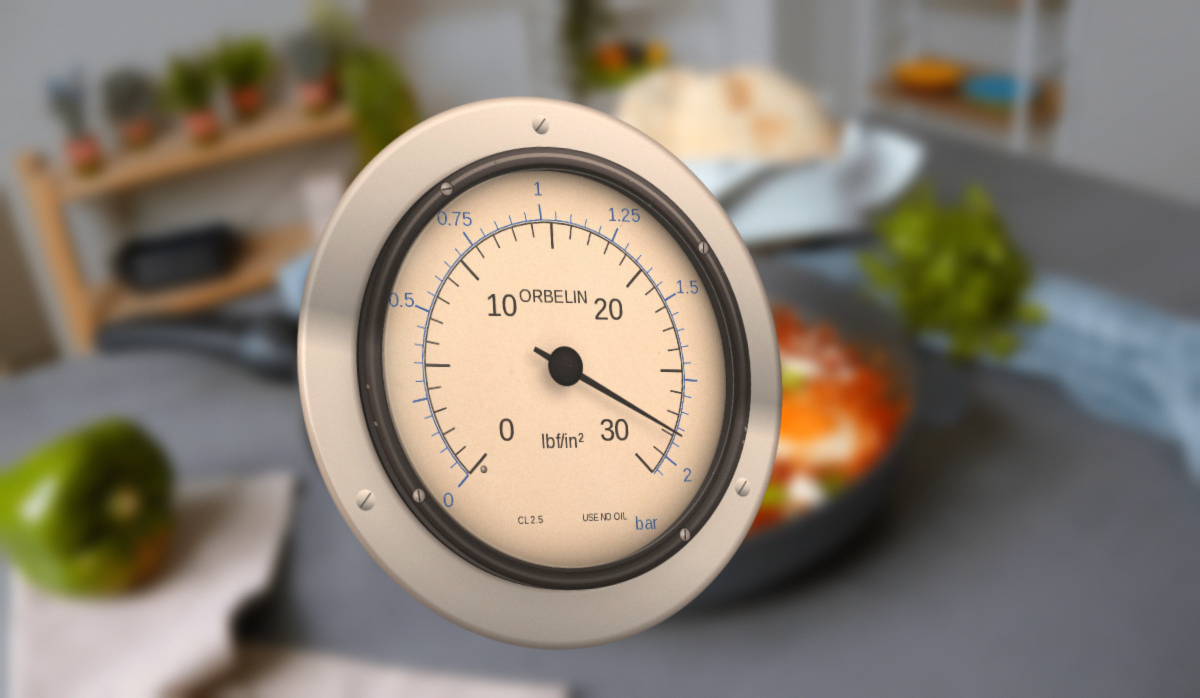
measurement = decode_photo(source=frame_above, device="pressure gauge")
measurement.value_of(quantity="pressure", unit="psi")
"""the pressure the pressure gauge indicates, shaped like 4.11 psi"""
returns 28 psi
